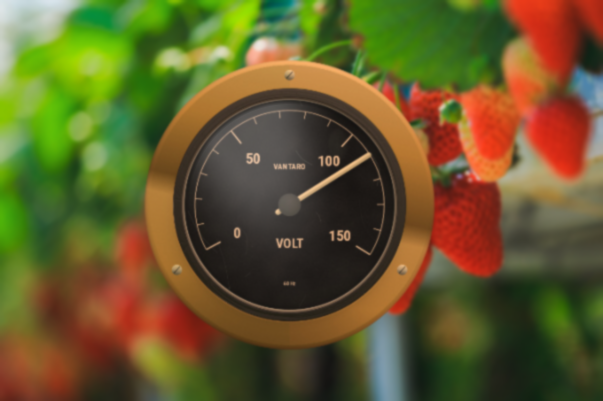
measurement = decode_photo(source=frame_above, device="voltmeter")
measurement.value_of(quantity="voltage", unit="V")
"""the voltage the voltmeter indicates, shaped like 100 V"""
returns 110 V
